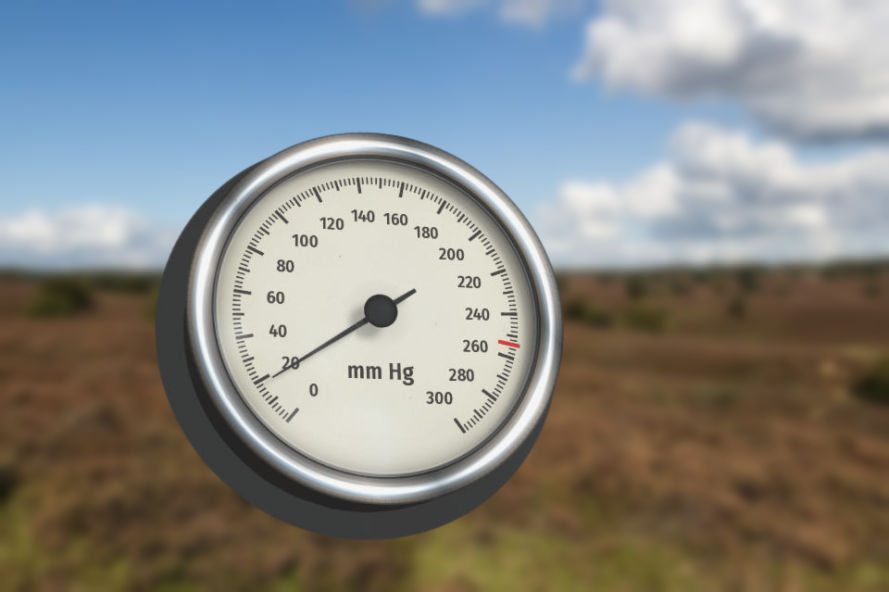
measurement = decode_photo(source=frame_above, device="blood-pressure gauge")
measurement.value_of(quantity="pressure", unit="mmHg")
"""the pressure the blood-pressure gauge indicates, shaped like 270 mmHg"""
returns 18 mmHg
